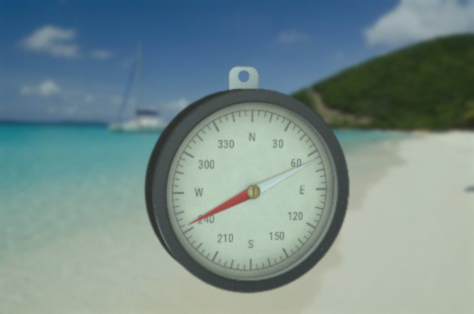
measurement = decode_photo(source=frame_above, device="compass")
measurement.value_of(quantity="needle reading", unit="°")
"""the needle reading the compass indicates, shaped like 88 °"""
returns 245 °
